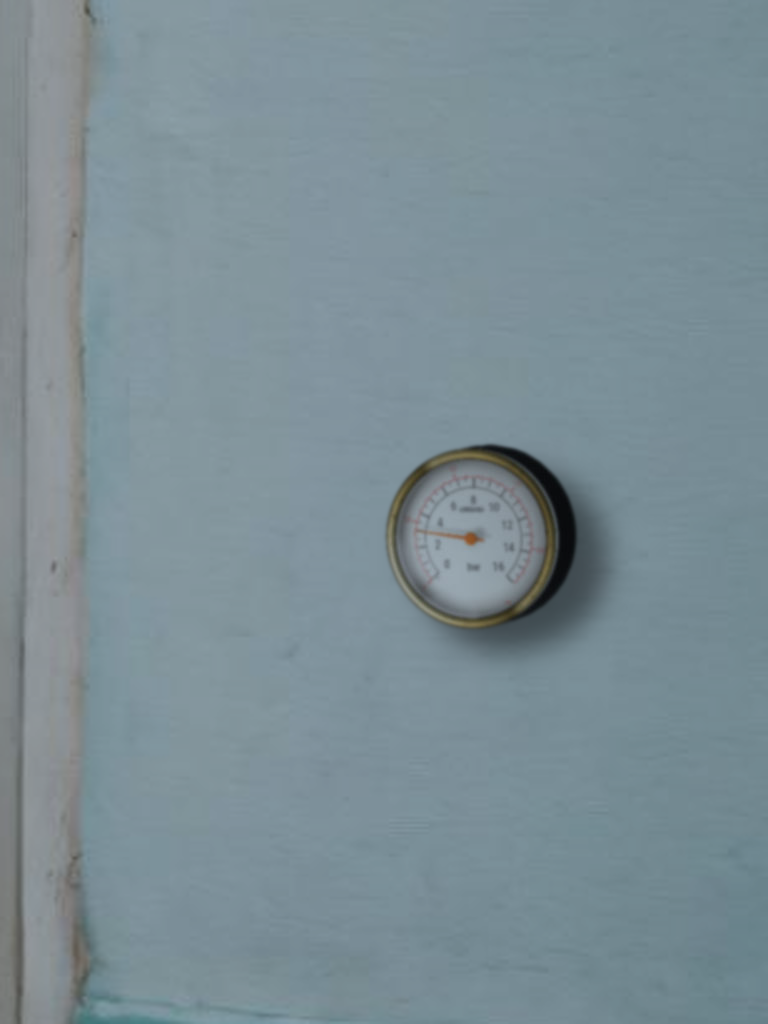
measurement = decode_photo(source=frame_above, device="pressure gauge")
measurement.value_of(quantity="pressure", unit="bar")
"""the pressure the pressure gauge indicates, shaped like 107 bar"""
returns 3 bar
